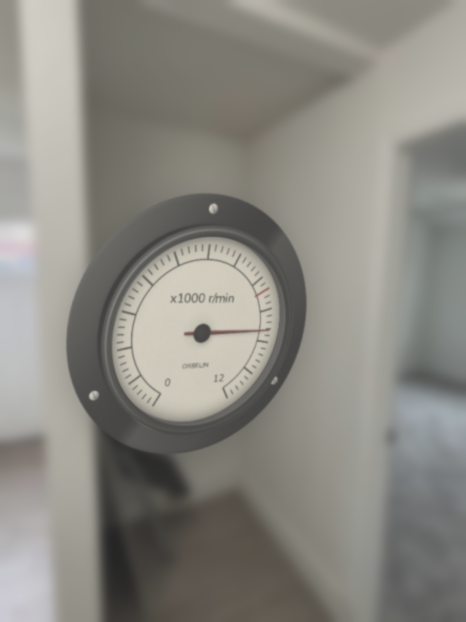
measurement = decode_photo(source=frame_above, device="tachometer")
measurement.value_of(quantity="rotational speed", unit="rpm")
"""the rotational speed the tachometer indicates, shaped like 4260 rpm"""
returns 9600 rpm
